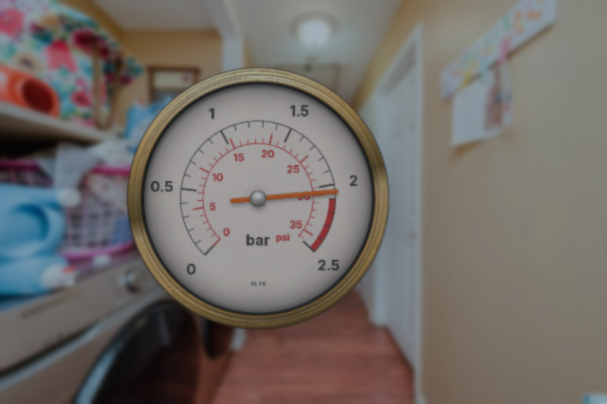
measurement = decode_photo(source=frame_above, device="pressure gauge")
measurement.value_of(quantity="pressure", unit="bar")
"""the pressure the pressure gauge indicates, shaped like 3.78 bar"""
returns 2.05 bar
